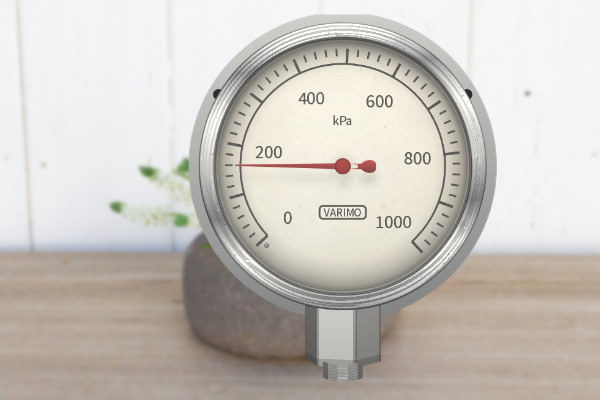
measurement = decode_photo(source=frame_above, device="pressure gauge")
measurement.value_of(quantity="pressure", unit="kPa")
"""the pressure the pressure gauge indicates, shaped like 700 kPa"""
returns 160 kPa
